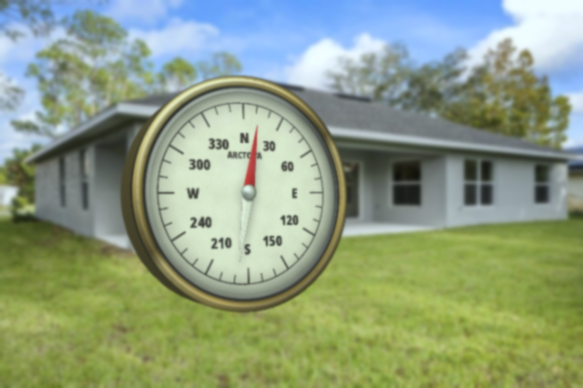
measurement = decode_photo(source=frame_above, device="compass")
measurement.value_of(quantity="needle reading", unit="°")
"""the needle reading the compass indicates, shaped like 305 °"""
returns 10 °
